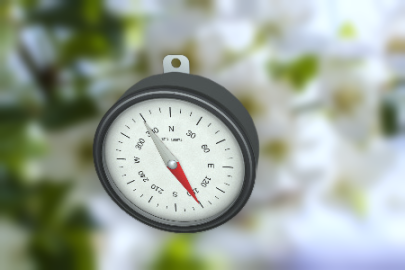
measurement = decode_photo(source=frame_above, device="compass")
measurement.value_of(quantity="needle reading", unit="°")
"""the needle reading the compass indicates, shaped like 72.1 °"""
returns 150 °
